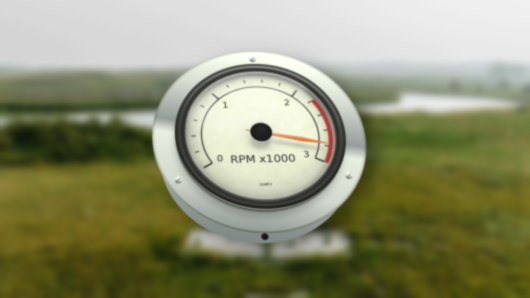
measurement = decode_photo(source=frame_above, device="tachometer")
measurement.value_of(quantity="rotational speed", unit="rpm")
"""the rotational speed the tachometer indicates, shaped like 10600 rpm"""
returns 2800 rpm
